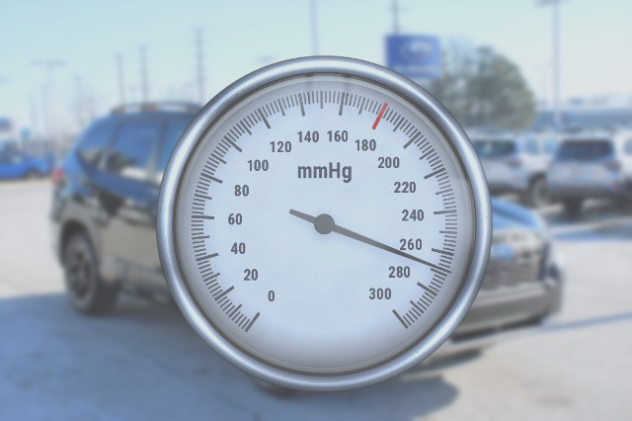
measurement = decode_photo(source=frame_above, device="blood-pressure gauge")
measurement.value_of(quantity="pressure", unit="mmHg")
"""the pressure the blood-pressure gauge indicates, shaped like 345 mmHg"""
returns 268 mmHg
